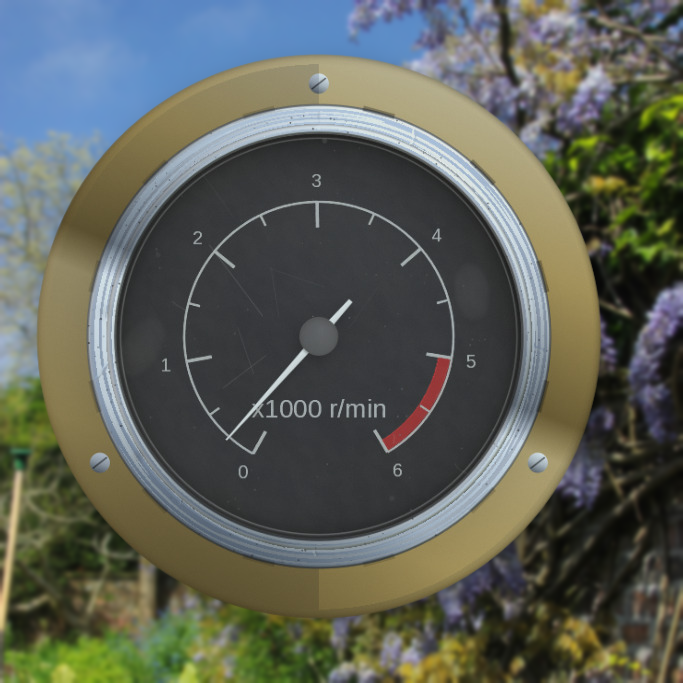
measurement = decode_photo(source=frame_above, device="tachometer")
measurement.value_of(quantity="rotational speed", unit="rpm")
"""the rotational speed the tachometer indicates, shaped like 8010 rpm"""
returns 250 rpm
